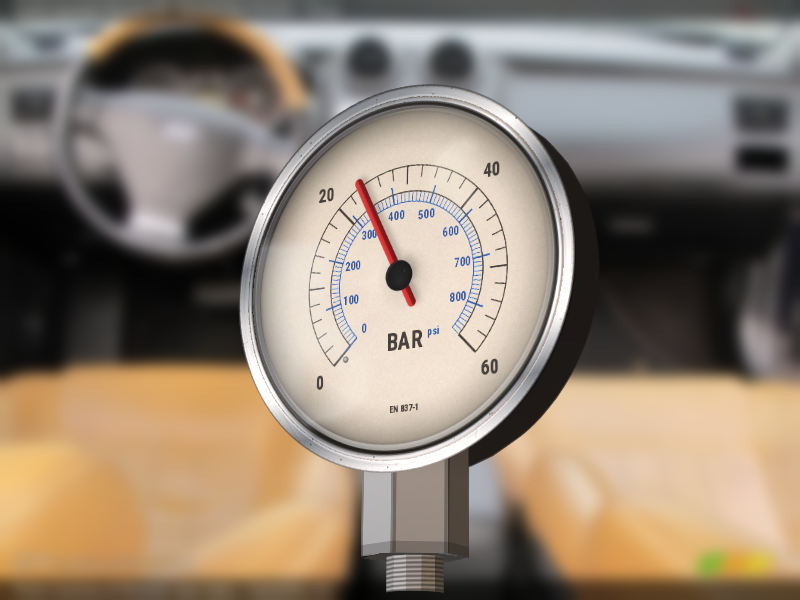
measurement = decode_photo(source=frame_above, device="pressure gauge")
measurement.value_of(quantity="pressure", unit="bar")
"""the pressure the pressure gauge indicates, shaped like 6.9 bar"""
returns 24 bar
